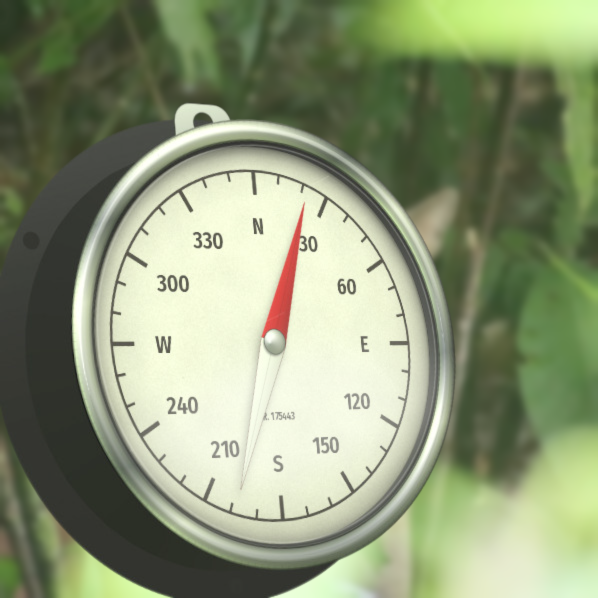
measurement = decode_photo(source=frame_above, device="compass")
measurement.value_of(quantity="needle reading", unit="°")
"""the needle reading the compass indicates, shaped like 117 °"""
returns 20 °
